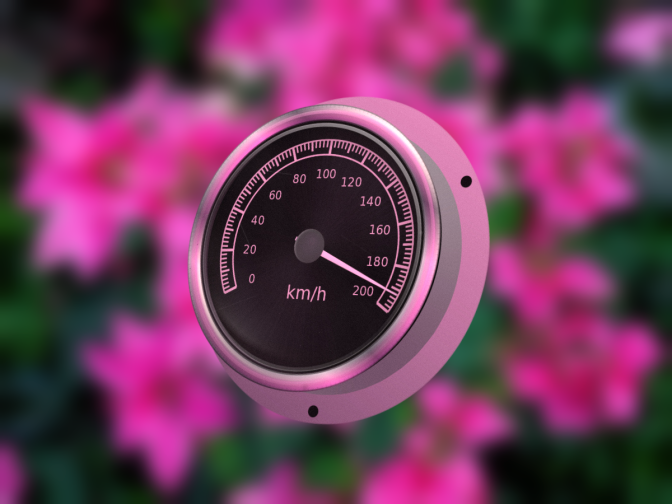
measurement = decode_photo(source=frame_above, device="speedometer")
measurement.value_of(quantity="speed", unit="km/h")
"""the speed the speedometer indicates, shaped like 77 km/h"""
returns 192 km/h
